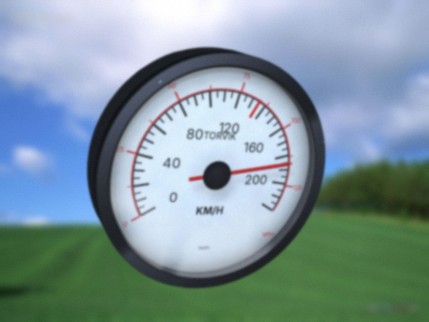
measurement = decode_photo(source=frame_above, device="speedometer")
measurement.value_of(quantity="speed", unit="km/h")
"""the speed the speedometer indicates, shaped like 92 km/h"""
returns 185 km/h
